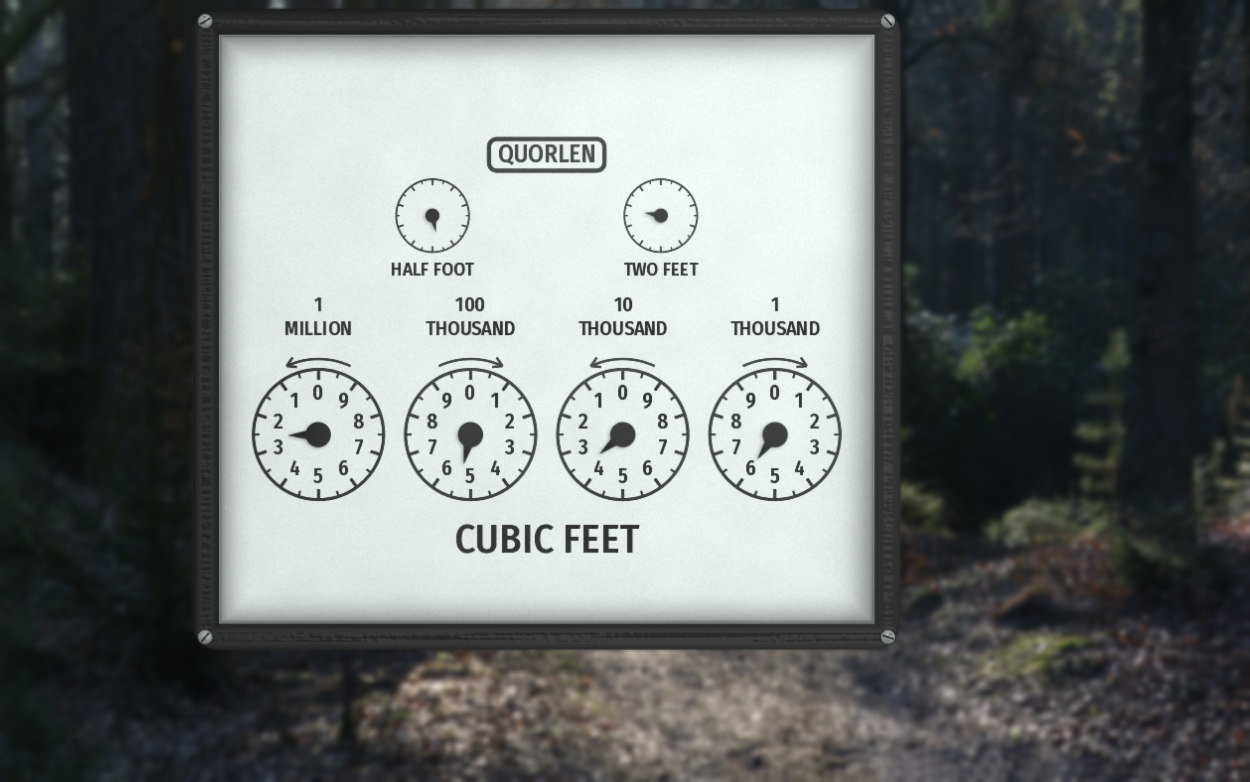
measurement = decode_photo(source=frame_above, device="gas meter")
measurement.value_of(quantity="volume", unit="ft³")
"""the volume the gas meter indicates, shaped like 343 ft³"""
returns 253600 ft³
